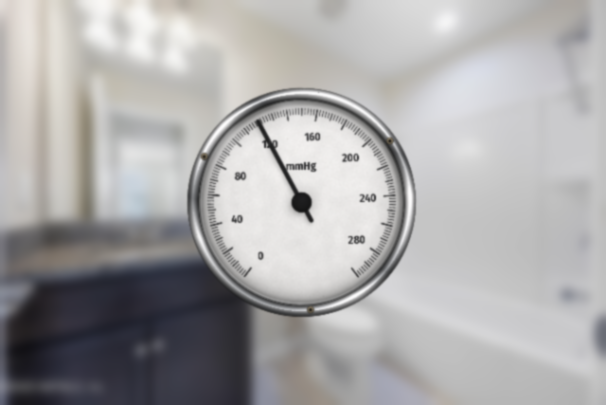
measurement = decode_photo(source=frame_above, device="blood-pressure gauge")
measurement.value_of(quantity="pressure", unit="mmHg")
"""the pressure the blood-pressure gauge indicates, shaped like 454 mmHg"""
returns 120 mmHg
